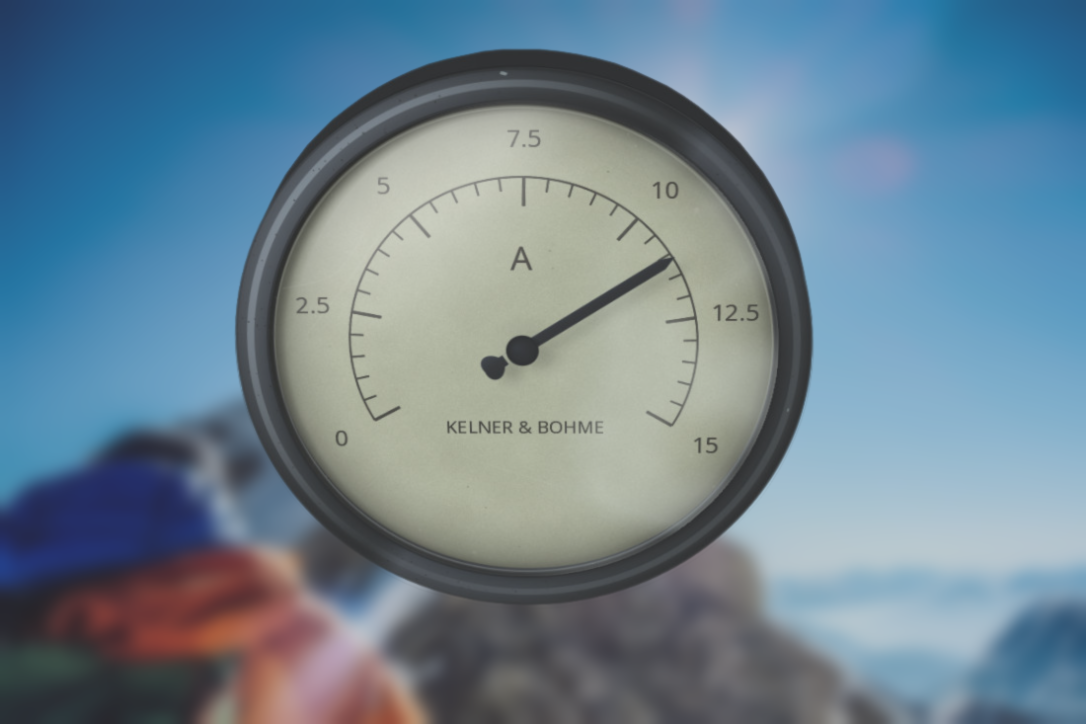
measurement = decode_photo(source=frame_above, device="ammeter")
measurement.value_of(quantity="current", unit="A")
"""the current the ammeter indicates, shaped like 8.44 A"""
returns 11 A
